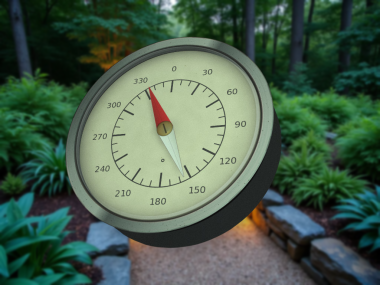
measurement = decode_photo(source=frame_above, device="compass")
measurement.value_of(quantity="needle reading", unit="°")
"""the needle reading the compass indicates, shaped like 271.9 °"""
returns 335 °
